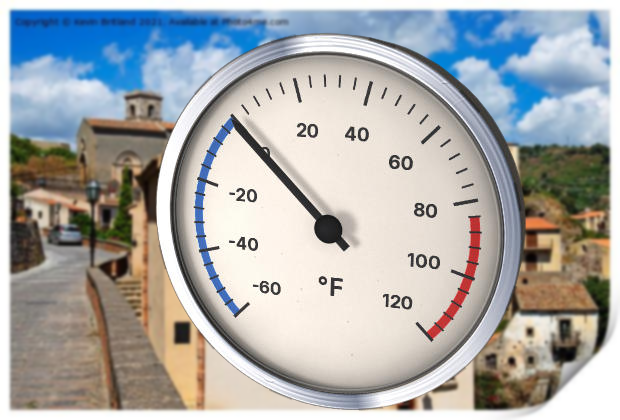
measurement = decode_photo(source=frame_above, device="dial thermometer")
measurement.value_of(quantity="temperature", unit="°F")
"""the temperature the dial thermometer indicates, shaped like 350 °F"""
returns 0 °F
